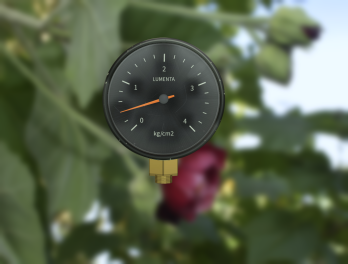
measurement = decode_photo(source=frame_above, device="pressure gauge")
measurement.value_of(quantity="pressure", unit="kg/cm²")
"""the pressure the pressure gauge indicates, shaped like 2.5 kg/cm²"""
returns 0.4 kg/cm²
